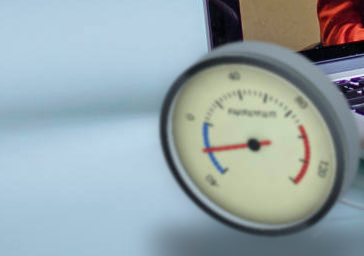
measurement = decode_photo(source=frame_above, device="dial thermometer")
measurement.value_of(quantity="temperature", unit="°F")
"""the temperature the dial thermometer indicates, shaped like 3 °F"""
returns -20 °F
